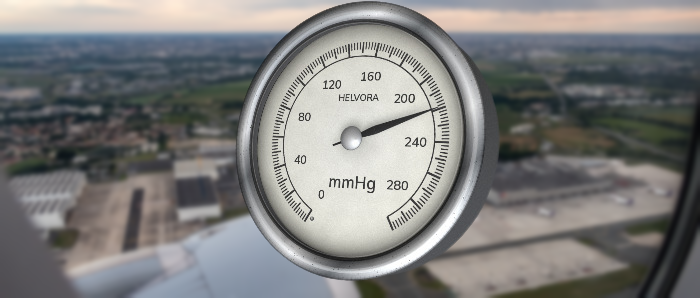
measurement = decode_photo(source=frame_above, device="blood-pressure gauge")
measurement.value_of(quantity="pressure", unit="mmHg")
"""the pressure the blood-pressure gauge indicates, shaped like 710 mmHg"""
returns 220 mmHg
